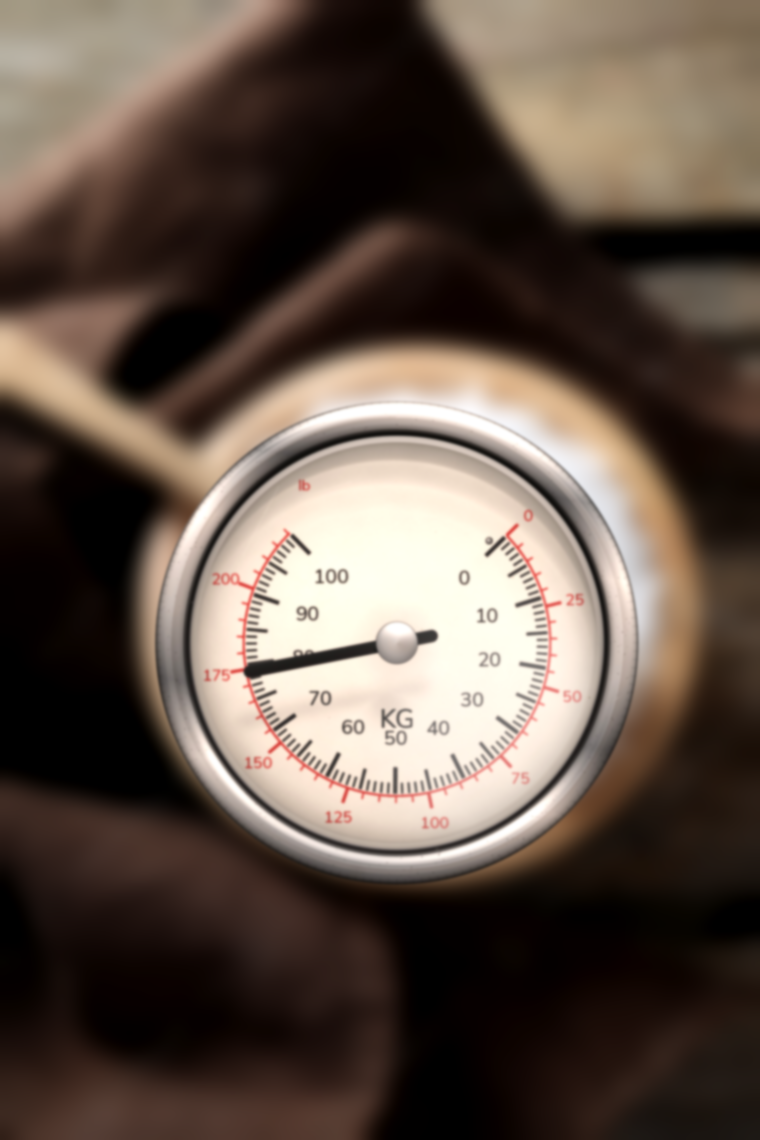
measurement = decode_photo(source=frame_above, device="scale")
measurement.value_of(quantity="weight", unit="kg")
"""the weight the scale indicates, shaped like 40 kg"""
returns 79 kg
